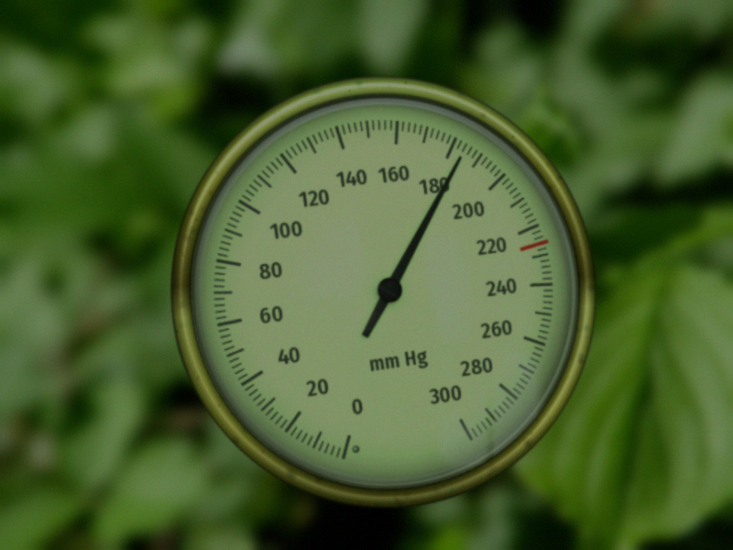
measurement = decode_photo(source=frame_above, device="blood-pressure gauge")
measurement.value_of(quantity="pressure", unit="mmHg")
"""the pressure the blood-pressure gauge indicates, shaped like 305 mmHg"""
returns 184 mmHg
